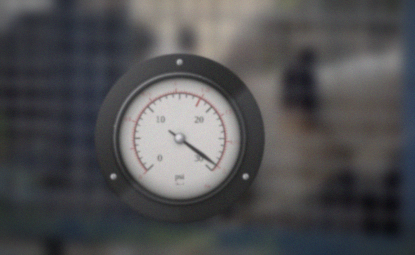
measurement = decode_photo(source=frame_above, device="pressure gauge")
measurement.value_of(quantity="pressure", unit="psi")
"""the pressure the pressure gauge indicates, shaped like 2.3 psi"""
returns 29 psi
